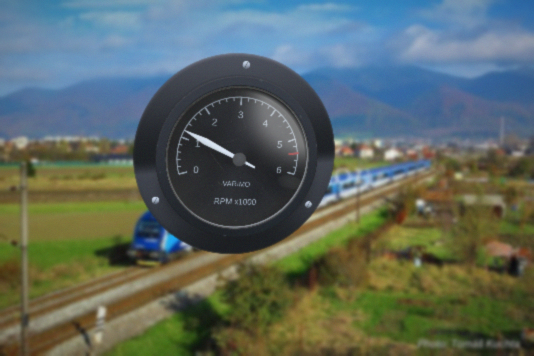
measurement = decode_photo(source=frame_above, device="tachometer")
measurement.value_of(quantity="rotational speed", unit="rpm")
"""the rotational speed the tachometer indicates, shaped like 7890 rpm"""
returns 1200 rpm
